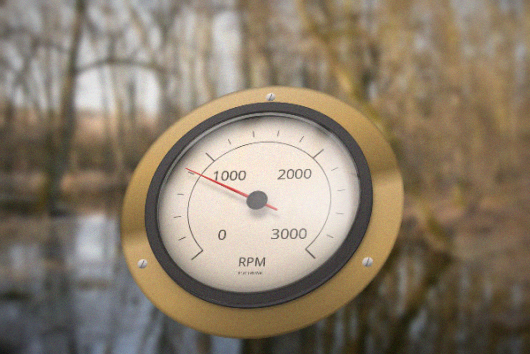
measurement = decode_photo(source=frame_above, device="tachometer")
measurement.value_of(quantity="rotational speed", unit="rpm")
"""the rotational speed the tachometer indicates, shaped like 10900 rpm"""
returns 800 rpm
